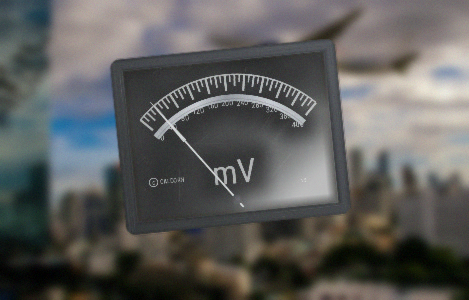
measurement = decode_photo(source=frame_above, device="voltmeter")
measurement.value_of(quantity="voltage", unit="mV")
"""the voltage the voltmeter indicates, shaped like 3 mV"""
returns 40 mV
